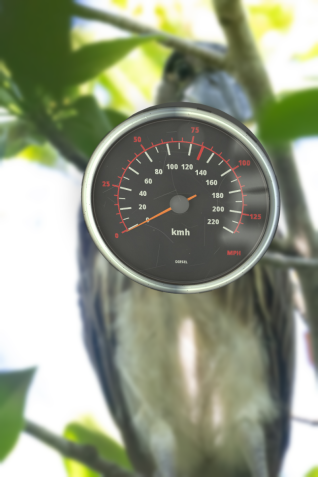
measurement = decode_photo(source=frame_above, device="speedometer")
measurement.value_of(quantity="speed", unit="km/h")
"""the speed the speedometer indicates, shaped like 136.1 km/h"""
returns 0 km/h
